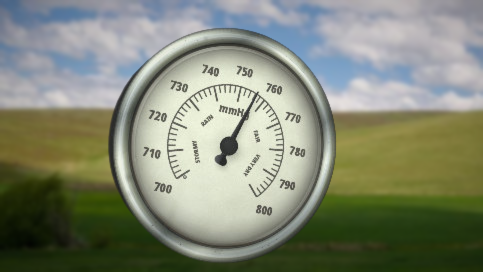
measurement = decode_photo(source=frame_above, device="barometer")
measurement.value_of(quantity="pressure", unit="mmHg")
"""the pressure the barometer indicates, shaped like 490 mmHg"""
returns 756 mmHg
